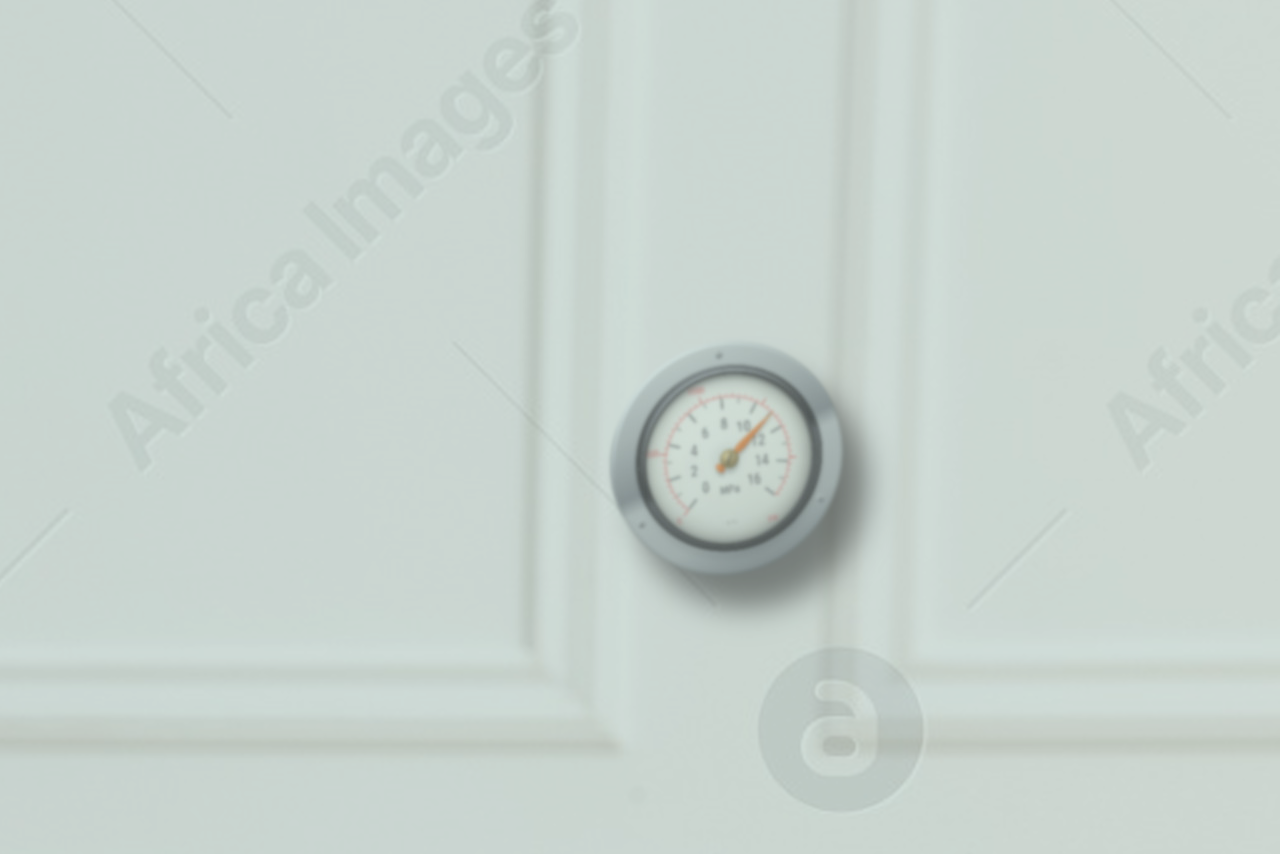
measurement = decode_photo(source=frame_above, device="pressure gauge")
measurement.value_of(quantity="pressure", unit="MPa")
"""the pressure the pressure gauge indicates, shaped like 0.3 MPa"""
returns 11 MPa
